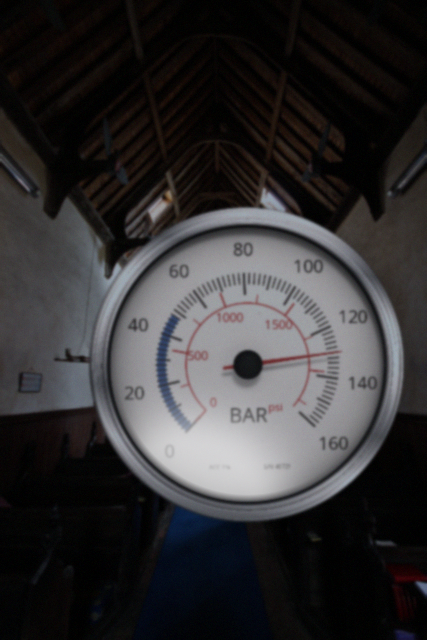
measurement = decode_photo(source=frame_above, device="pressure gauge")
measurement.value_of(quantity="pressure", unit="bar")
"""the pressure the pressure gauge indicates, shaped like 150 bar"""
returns 130 bar
